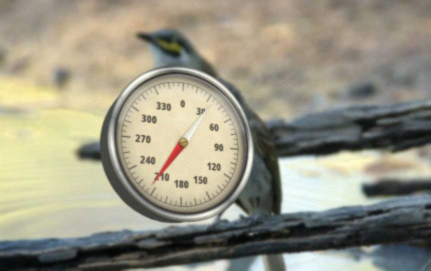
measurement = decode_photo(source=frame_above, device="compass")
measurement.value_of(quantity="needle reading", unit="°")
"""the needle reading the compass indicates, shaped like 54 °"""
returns 215 °
